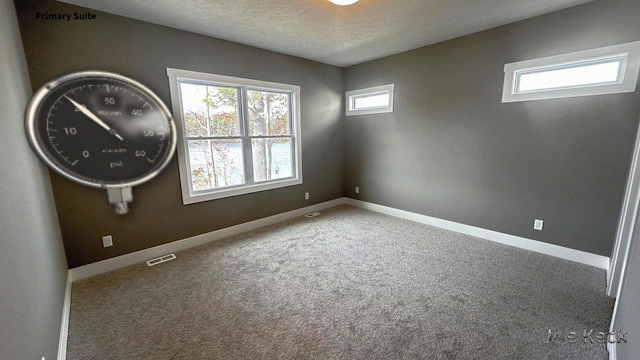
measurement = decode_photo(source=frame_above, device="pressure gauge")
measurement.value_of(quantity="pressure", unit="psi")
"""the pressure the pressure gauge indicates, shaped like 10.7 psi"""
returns 20 psi
